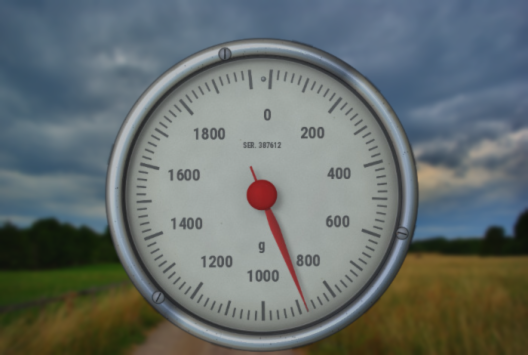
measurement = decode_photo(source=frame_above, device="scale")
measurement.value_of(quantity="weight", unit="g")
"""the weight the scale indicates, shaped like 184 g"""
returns 880 g
